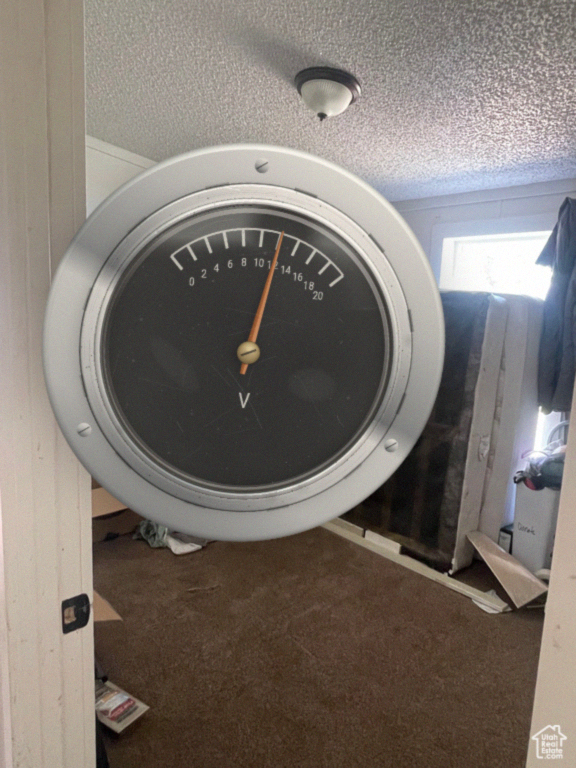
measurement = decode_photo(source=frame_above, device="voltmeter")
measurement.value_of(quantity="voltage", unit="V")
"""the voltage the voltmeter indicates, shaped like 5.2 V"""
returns 12 V
